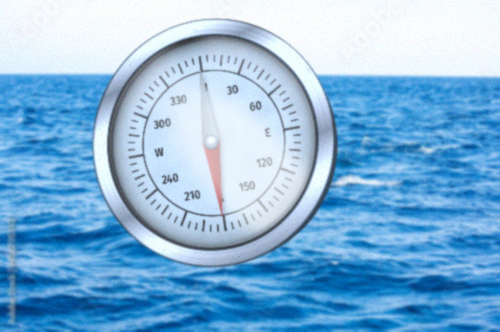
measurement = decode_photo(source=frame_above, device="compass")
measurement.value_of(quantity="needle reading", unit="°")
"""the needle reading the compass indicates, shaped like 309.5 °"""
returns 180 °
